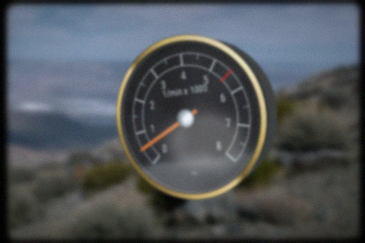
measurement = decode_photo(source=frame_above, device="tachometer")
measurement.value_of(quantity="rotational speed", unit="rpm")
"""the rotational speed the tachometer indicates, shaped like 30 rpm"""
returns 500 rpm
